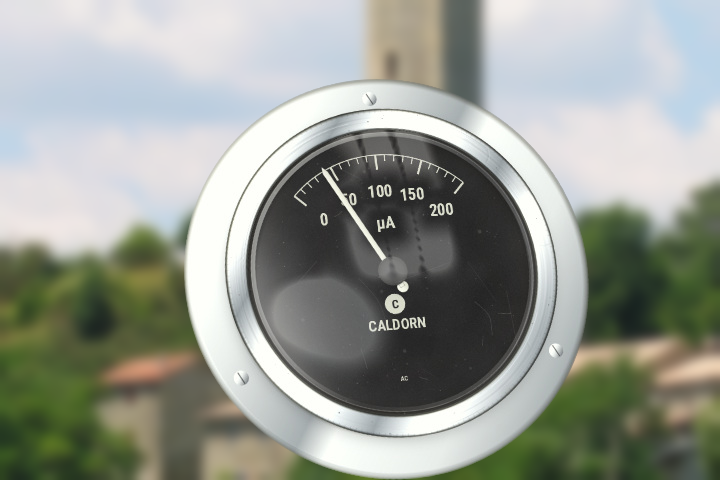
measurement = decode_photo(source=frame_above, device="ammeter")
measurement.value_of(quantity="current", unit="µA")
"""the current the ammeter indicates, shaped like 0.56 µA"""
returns 40 µA
